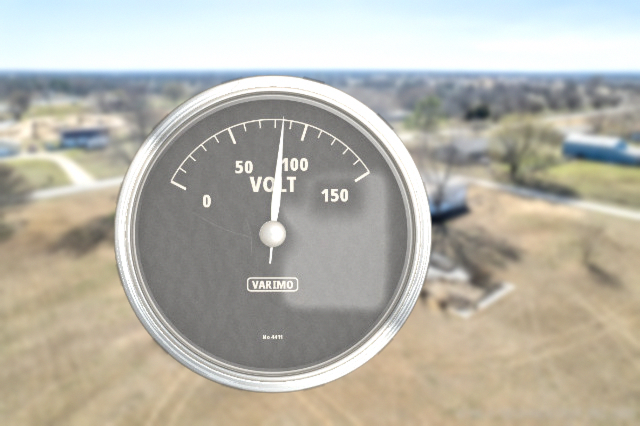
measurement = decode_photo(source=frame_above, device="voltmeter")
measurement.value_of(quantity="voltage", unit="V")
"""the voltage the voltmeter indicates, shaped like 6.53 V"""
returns 85 V
